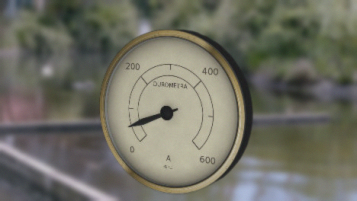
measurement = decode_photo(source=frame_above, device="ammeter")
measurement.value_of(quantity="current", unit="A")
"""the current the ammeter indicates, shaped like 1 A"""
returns 50 A
